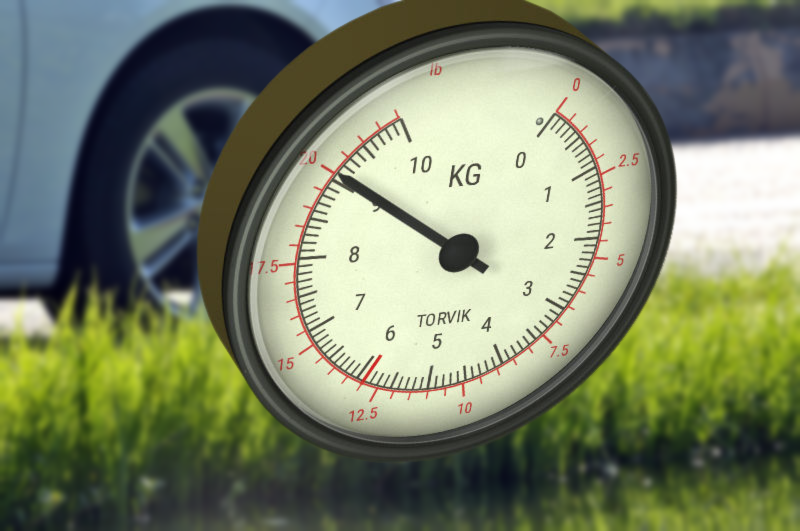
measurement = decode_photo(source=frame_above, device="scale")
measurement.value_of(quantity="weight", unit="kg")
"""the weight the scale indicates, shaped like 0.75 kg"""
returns 9.1 kg
